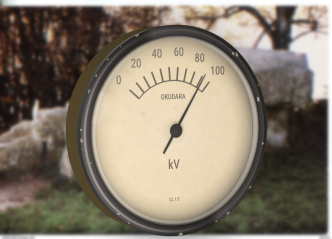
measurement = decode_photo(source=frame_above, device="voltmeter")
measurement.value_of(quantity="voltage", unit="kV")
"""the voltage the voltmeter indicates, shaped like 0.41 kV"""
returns 90 kV
